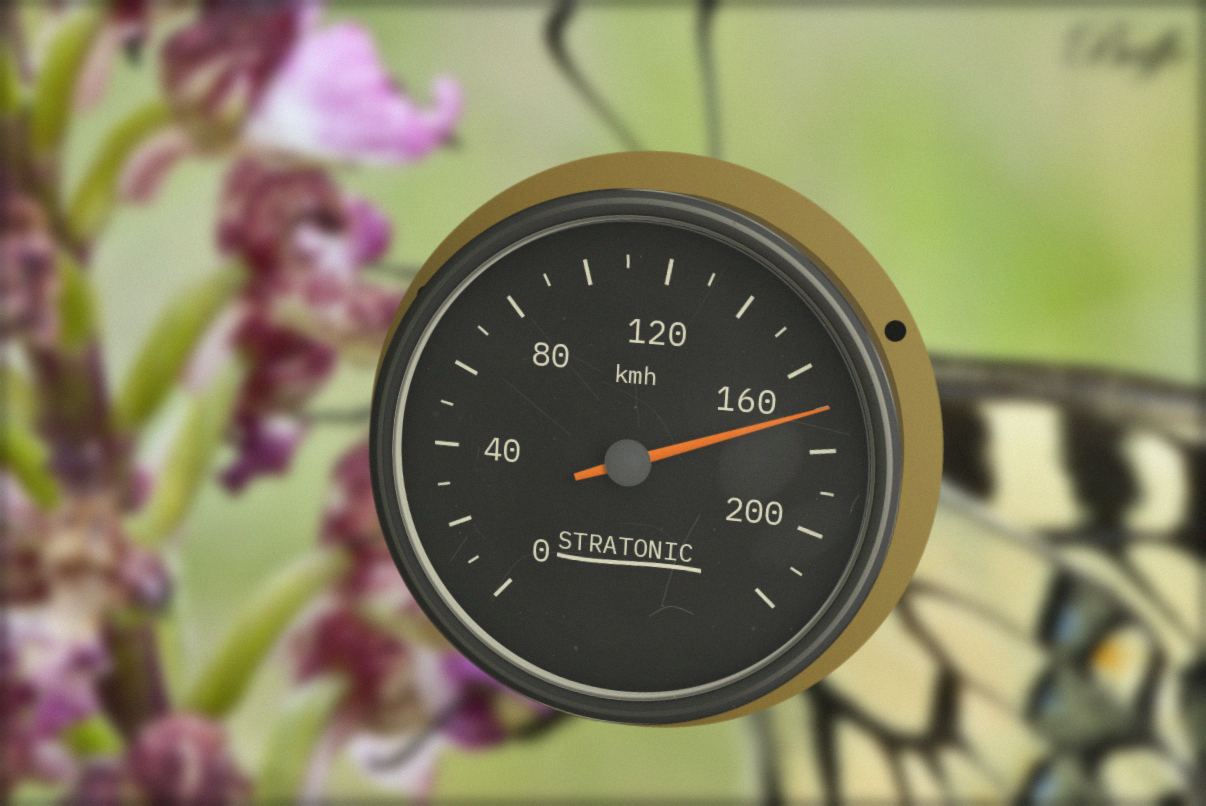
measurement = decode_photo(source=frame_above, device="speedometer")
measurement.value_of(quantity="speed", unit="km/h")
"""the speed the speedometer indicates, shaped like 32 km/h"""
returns 170 km/h
